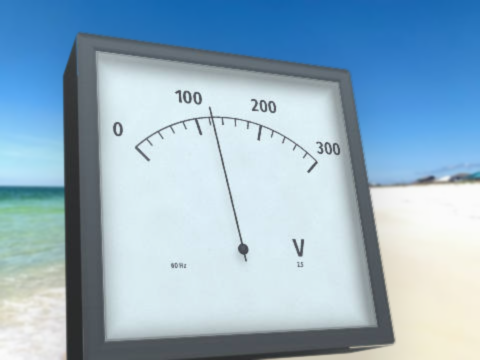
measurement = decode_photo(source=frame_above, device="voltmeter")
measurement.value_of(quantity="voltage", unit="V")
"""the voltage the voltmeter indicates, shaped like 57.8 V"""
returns 120 V
